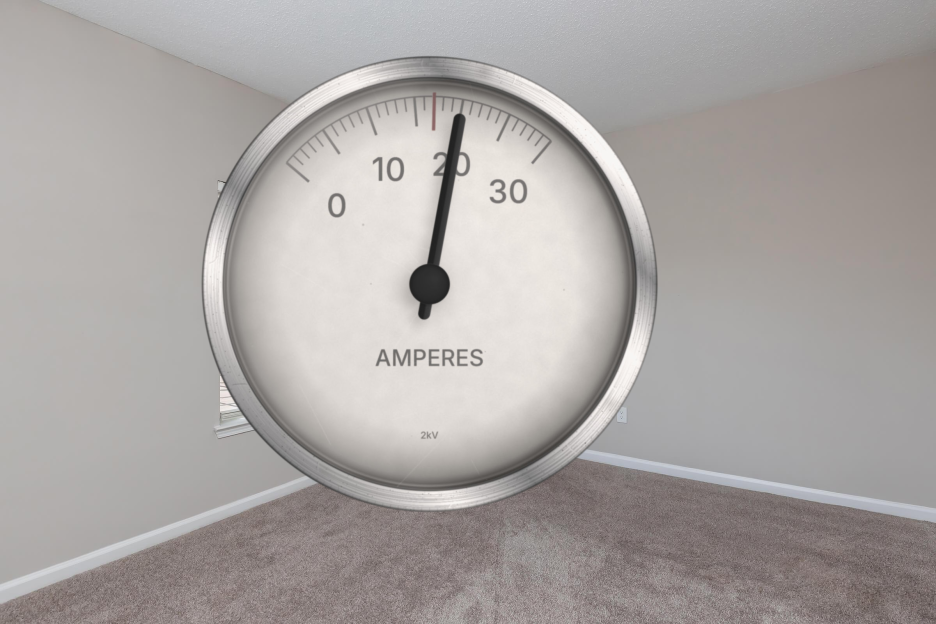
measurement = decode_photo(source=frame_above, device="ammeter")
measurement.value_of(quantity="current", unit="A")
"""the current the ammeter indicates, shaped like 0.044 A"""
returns 20 A
